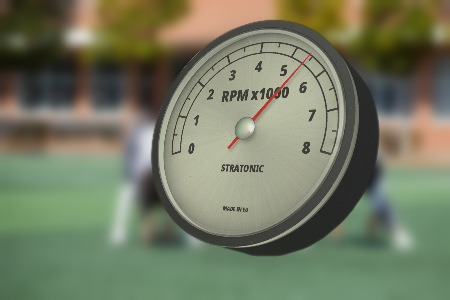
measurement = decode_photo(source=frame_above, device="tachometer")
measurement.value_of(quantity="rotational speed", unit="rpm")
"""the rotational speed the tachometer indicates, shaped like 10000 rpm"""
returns 5500 rpm
